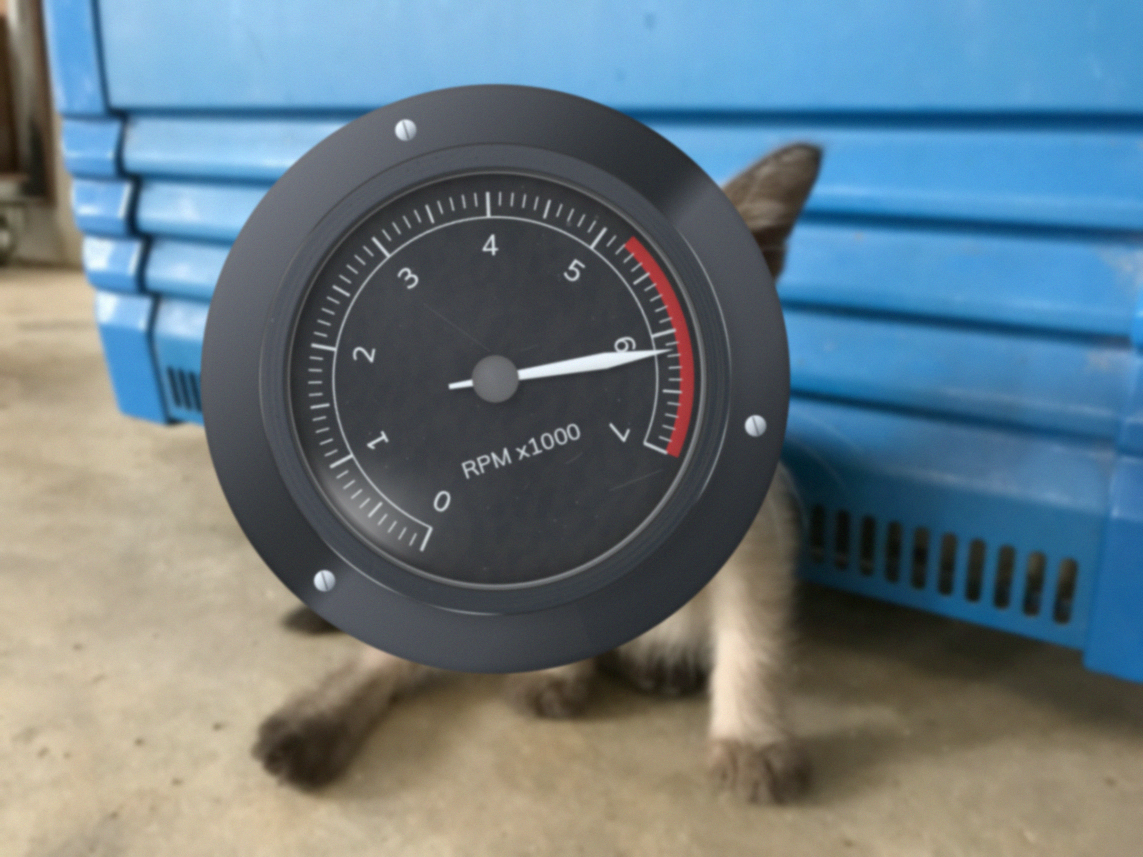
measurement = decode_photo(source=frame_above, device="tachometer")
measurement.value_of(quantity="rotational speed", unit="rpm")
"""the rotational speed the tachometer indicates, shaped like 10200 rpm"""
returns 6150 rpm
